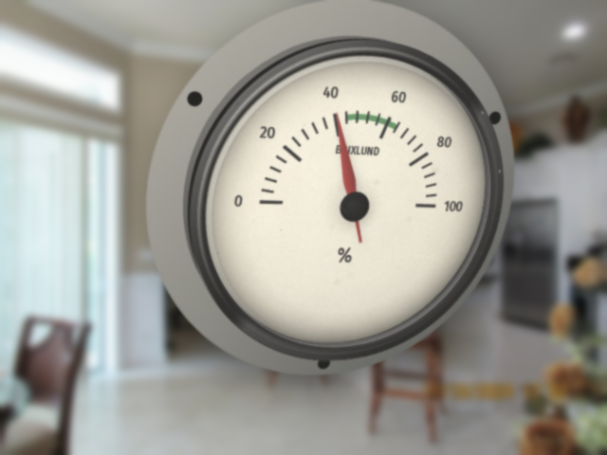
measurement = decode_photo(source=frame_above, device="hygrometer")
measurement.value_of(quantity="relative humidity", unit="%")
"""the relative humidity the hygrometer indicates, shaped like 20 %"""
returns 40 %
